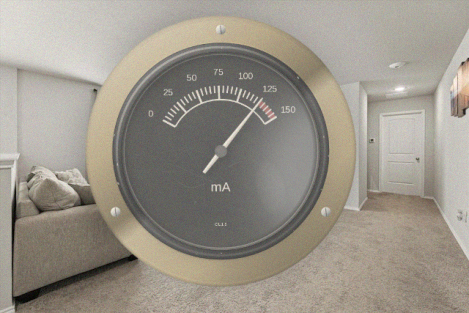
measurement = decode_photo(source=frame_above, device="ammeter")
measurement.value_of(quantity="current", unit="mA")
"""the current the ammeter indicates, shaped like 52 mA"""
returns 125 mA
